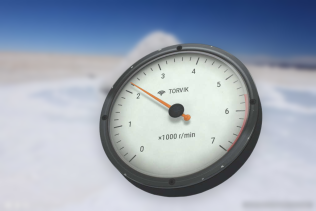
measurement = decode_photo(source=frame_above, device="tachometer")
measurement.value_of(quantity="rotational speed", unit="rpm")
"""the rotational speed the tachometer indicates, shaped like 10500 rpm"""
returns 2200 rpm
